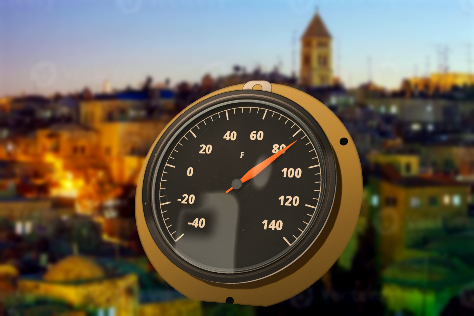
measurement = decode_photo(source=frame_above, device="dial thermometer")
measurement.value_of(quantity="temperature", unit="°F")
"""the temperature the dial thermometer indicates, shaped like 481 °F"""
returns 84 °F
